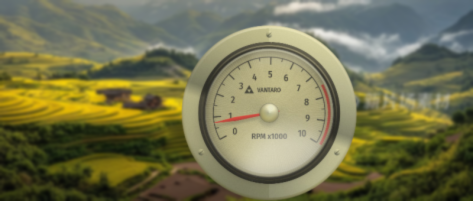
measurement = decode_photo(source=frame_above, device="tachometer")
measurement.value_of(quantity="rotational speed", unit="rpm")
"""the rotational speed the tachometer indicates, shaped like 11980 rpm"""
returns 750 rpm
